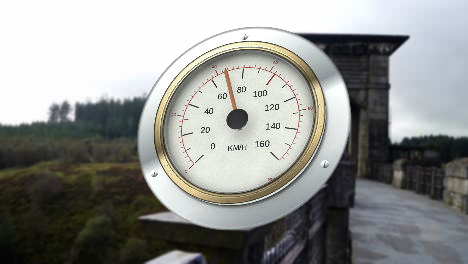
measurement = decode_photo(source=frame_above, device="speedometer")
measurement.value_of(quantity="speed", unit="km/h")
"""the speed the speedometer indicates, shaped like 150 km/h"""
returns 70 km/h
